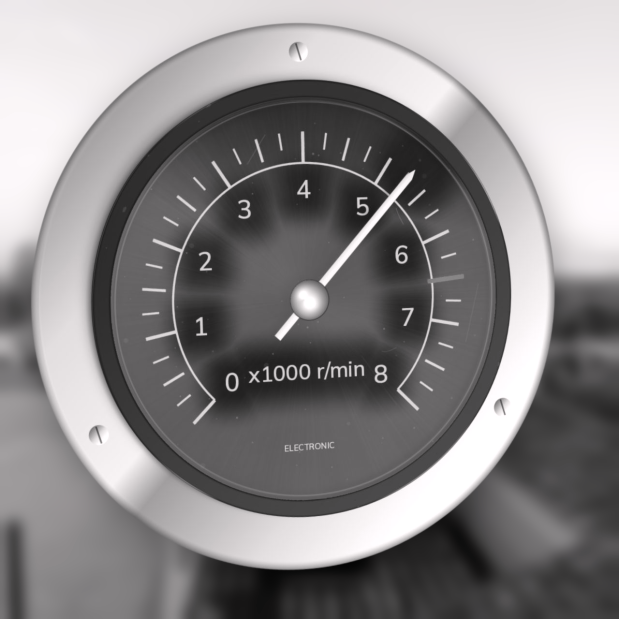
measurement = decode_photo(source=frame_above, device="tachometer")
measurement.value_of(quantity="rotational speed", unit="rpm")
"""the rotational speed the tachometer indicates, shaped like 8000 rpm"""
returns 5250 rpm
